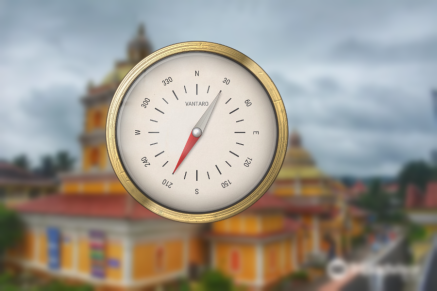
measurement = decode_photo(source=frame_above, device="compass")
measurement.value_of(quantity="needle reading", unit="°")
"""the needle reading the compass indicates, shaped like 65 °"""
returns 210 °
